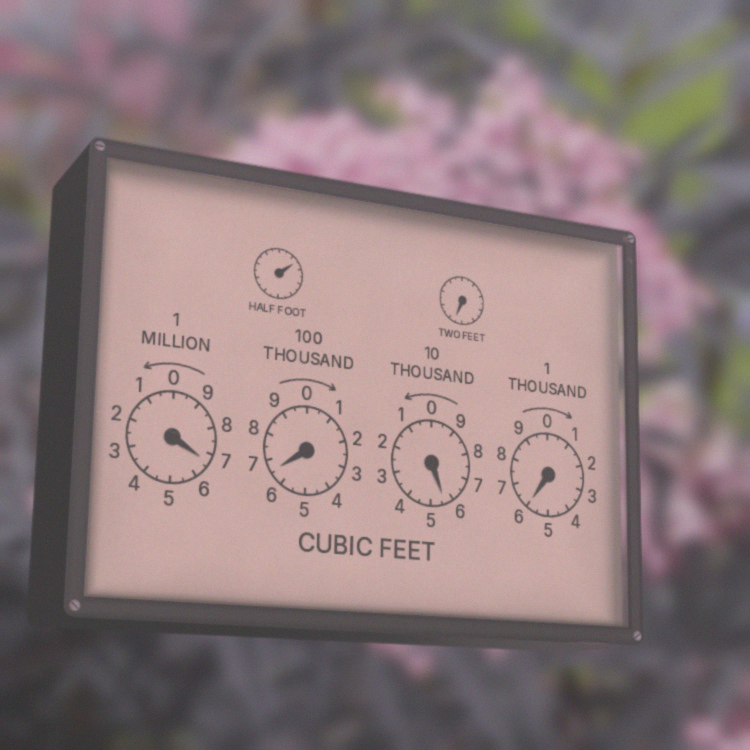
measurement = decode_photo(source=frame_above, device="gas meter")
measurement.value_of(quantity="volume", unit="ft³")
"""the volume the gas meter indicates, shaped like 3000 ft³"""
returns 665600 ft³
